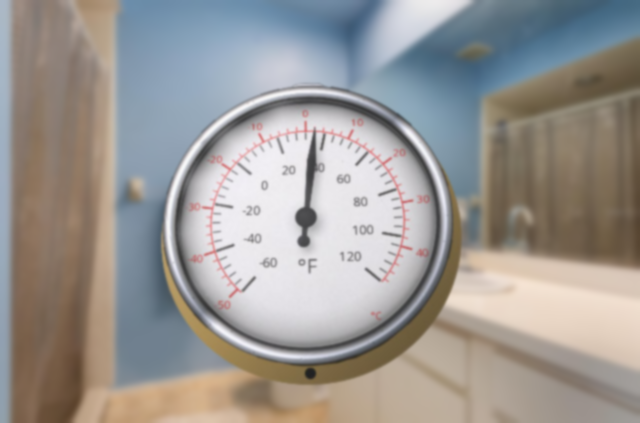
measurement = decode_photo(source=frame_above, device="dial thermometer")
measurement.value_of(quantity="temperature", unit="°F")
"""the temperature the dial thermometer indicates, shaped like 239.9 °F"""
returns 36 °F
